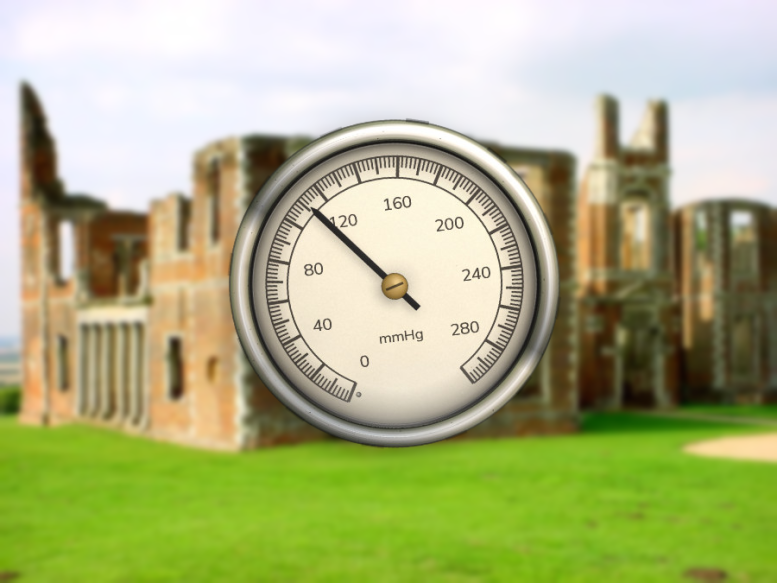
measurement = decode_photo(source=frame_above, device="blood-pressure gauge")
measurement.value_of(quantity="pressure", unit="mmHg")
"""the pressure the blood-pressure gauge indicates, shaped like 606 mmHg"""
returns 112 mmHg
